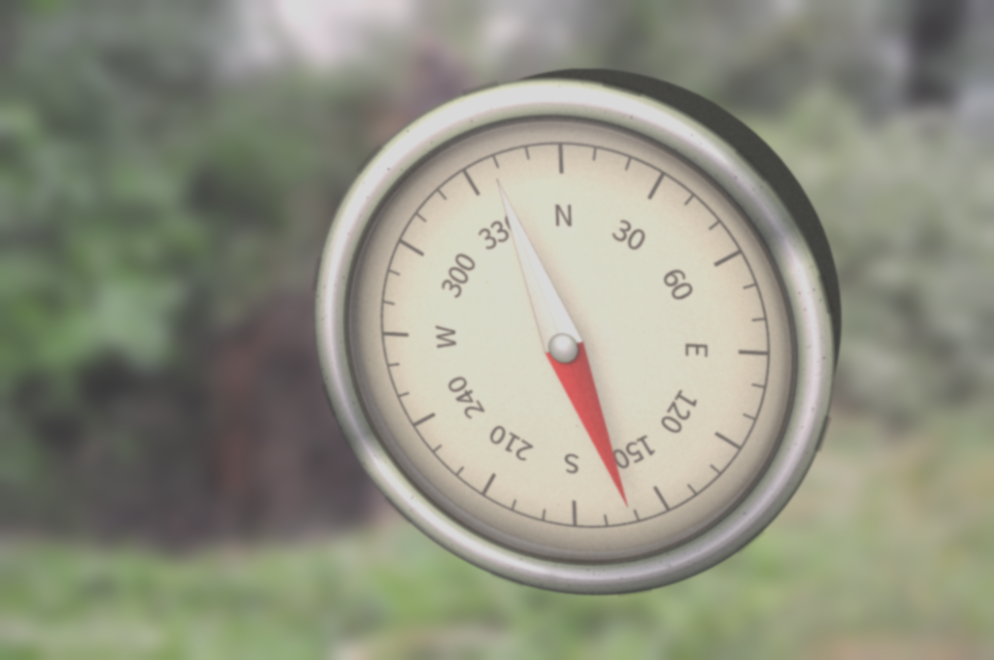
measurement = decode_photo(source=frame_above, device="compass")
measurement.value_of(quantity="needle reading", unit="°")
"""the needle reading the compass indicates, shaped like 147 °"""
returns 160 °
